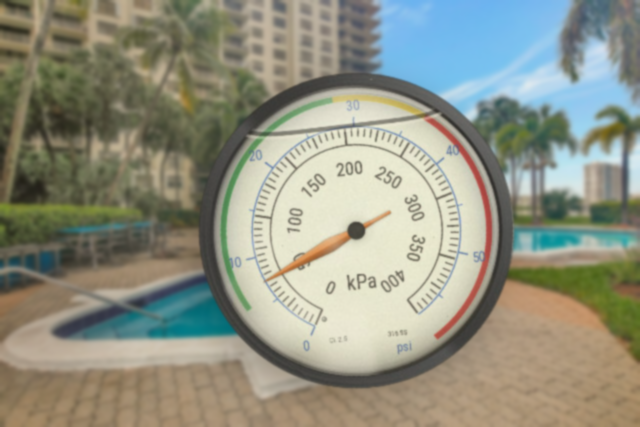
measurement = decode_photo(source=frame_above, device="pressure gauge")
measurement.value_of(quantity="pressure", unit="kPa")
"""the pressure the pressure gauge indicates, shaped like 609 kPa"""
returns 50 kPa
